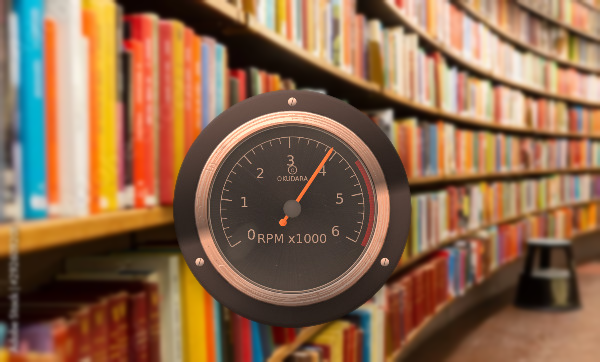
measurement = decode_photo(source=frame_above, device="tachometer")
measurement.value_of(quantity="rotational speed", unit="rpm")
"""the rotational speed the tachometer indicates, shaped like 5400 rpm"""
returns 3900 rpm
